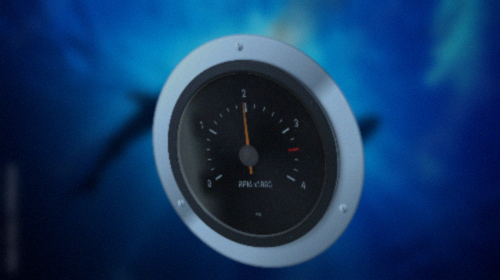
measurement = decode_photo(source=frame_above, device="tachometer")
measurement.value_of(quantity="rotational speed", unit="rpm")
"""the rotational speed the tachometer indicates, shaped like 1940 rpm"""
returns 2000 rpm
